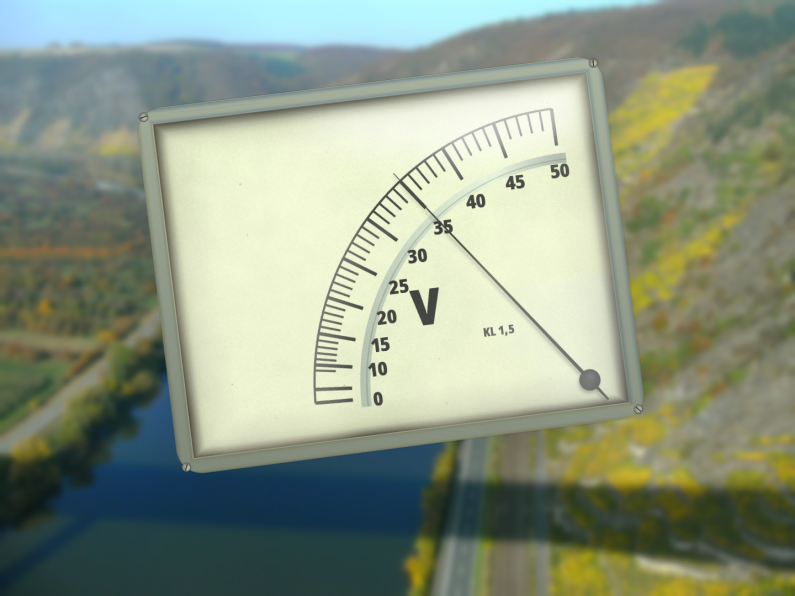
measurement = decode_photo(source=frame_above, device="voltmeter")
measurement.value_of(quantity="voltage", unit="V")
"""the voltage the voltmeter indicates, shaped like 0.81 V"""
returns 35 V
